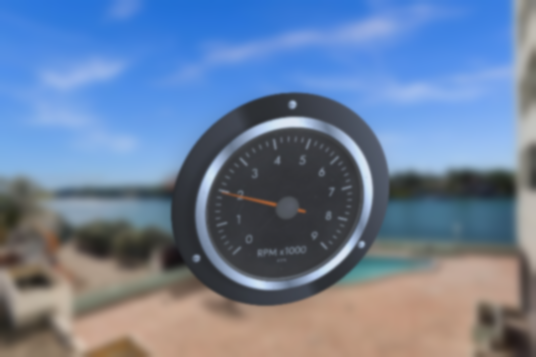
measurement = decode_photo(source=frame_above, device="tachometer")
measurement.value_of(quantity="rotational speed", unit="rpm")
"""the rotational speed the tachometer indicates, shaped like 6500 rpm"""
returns 2000 rpm
